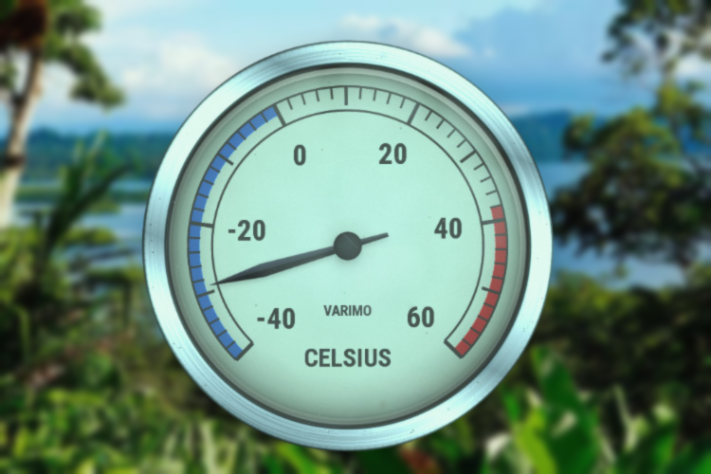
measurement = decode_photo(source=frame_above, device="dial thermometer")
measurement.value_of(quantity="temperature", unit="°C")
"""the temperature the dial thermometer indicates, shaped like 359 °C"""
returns -29 °C
